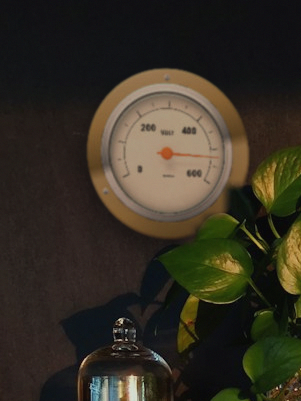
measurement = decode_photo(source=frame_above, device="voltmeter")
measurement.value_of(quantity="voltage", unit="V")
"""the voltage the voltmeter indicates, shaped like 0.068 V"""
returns 525 V
